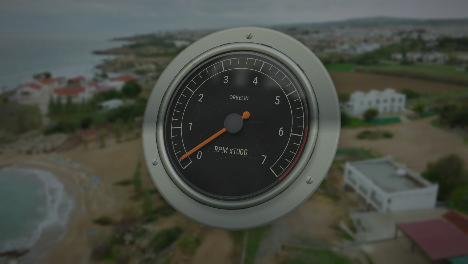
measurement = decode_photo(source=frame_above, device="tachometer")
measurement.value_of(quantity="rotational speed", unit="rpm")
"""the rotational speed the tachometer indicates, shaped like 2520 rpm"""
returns 200 rpm
